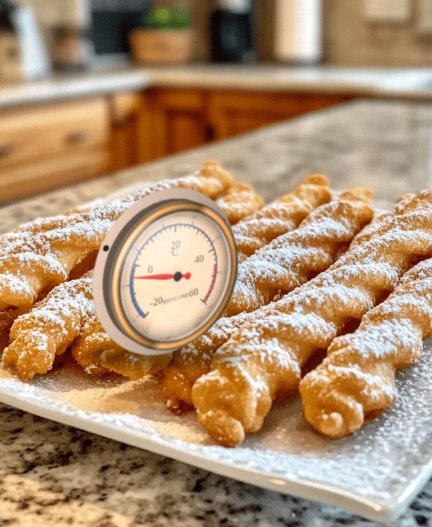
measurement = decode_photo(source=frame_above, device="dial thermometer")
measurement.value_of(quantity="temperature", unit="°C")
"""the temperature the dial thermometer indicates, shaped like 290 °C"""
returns -4 °C
